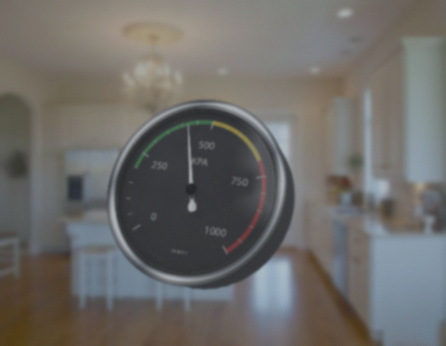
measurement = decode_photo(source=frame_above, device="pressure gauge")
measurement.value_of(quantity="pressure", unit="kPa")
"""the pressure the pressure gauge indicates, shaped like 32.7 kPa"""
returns 425 kPa
